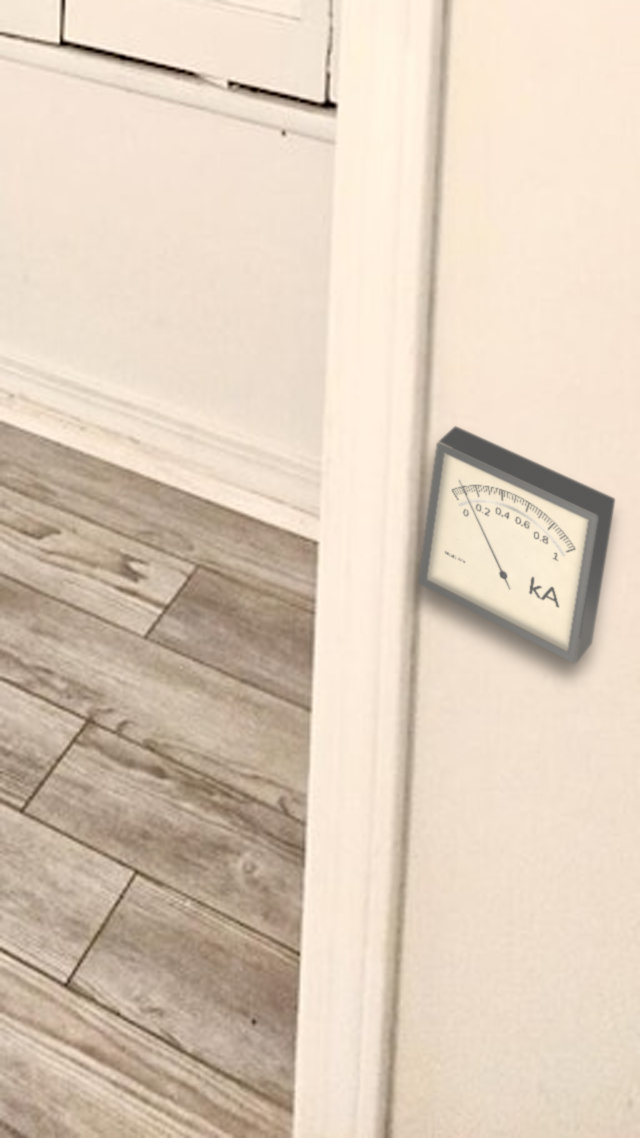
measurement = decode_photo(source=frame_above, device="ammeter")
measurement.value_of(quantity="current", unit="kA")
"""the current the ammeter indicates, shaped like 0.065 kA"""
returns 0.1 kA
